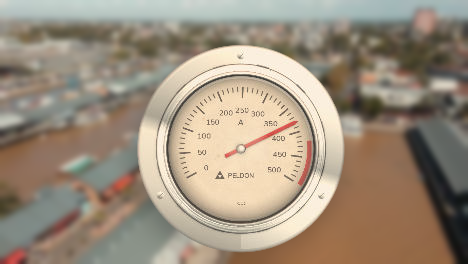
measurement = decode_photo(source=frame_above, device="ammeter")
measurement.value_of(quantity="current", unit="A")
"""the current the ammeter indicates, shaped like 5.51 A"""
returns 380 A
